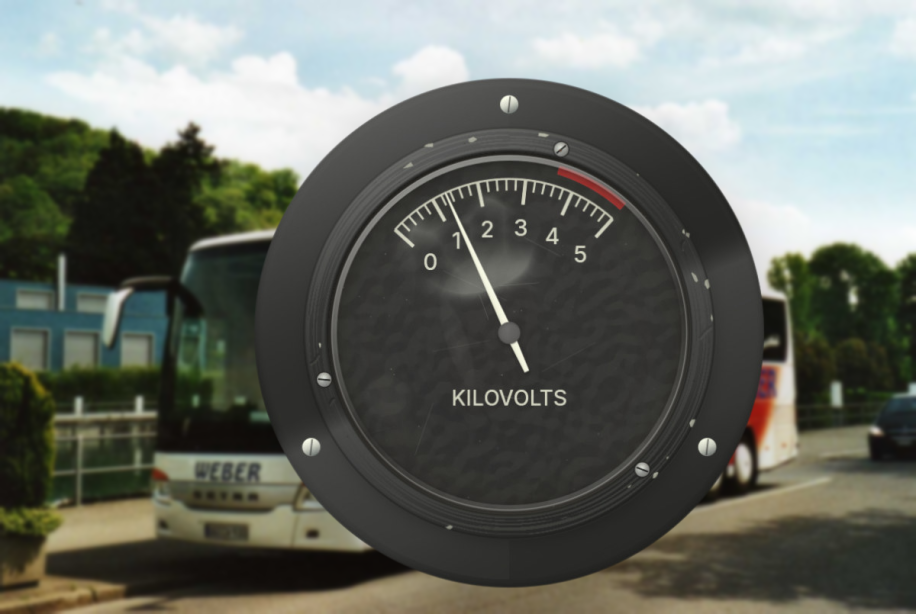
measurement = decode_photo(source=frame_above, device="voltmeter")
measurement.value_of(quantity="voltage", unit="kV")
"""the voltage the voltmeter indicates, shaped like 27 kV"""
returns 1.3 kV
